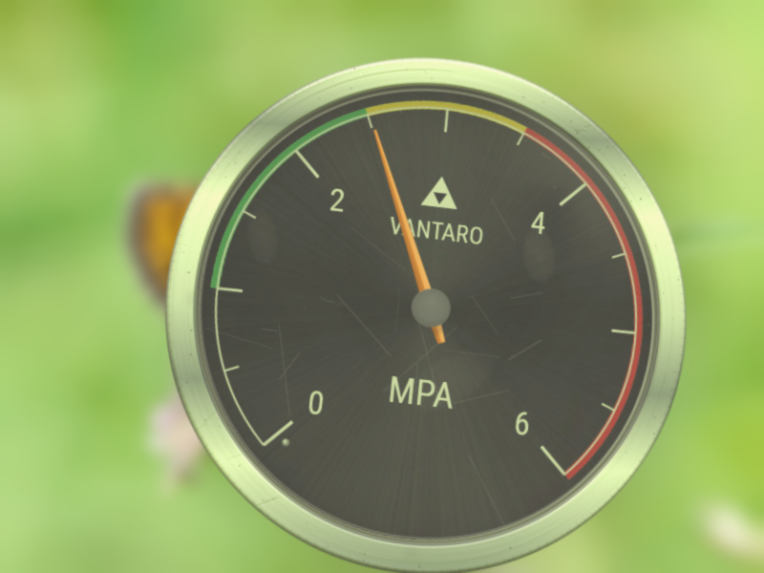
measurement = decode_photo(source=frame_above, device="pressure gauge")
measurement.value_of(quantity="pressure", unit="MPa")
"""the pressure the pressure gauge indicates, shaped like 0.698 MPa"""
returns 2.5 MPa
